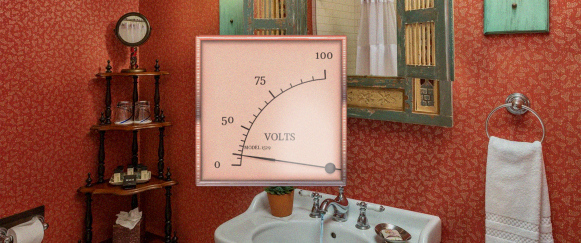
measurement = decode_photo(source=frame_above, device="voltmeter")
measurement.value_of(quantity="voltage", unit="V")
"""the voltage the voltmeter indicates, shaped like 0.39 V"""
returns 25 V
